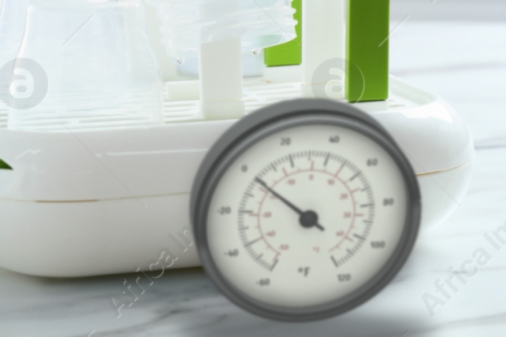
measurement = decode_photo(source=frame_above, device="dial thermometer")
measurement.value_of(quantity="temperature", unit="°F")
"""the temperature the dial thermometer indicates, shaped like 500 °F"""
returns 0 °F
